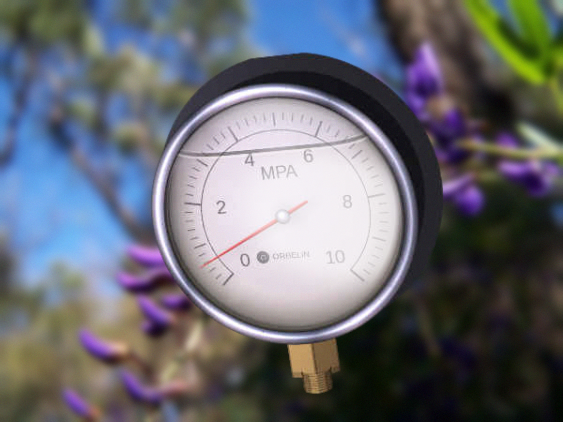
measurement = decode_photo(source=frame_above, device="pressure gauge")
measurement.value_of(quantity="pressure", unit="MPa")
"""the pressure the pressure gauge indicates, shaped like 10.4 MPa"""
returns 0.6 MPa
